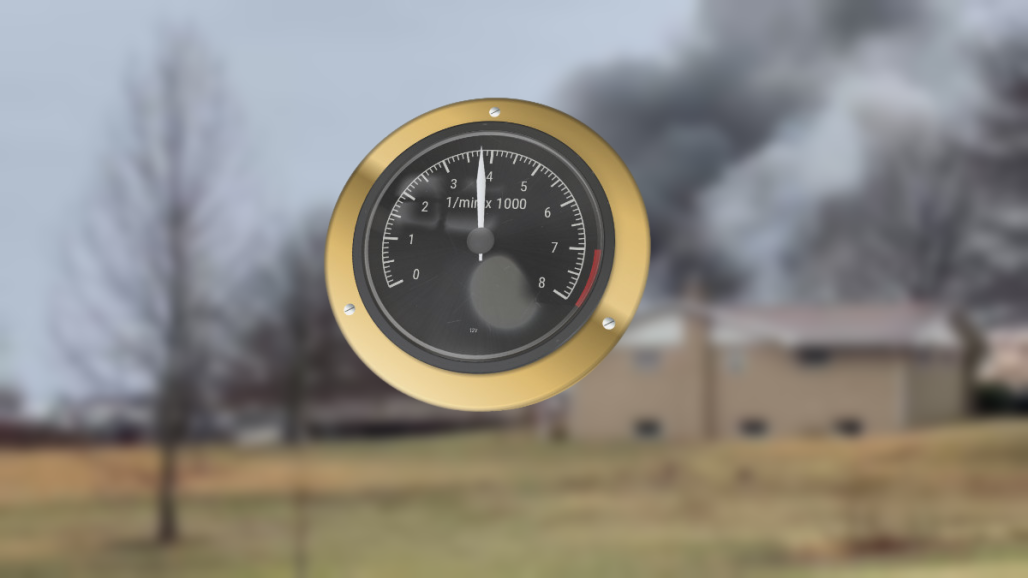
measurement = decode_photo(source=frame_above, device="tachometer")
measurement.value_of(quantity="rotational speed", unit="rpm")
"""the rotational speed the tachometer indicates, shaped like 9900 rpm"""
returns 3800 rpm
